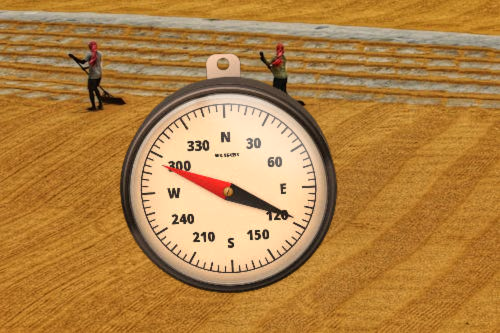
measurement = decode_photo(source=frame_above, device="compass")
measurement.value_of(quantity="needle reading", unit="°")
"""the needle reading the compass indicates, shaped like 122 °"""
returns 295 °
